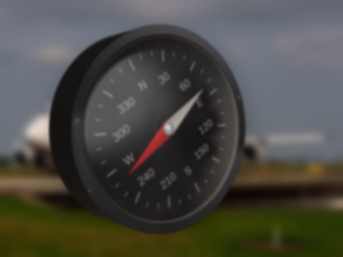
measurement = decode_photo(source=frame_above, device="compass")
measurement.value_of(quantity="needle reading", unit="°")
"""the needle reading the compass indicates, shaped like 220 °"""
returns 260 °
